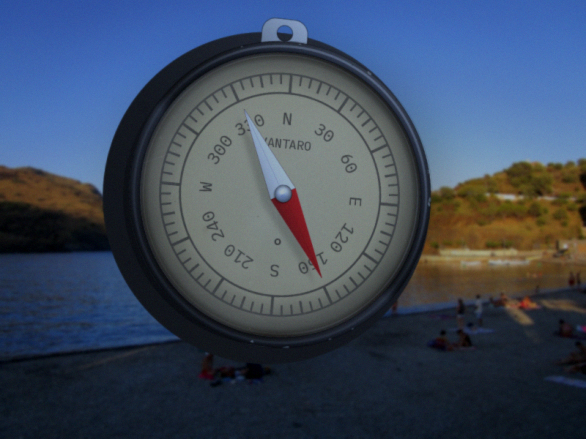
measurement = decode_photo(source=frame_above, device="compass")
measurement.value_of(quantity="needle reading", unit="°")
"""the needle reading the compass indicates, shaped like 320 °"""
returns 150 °
